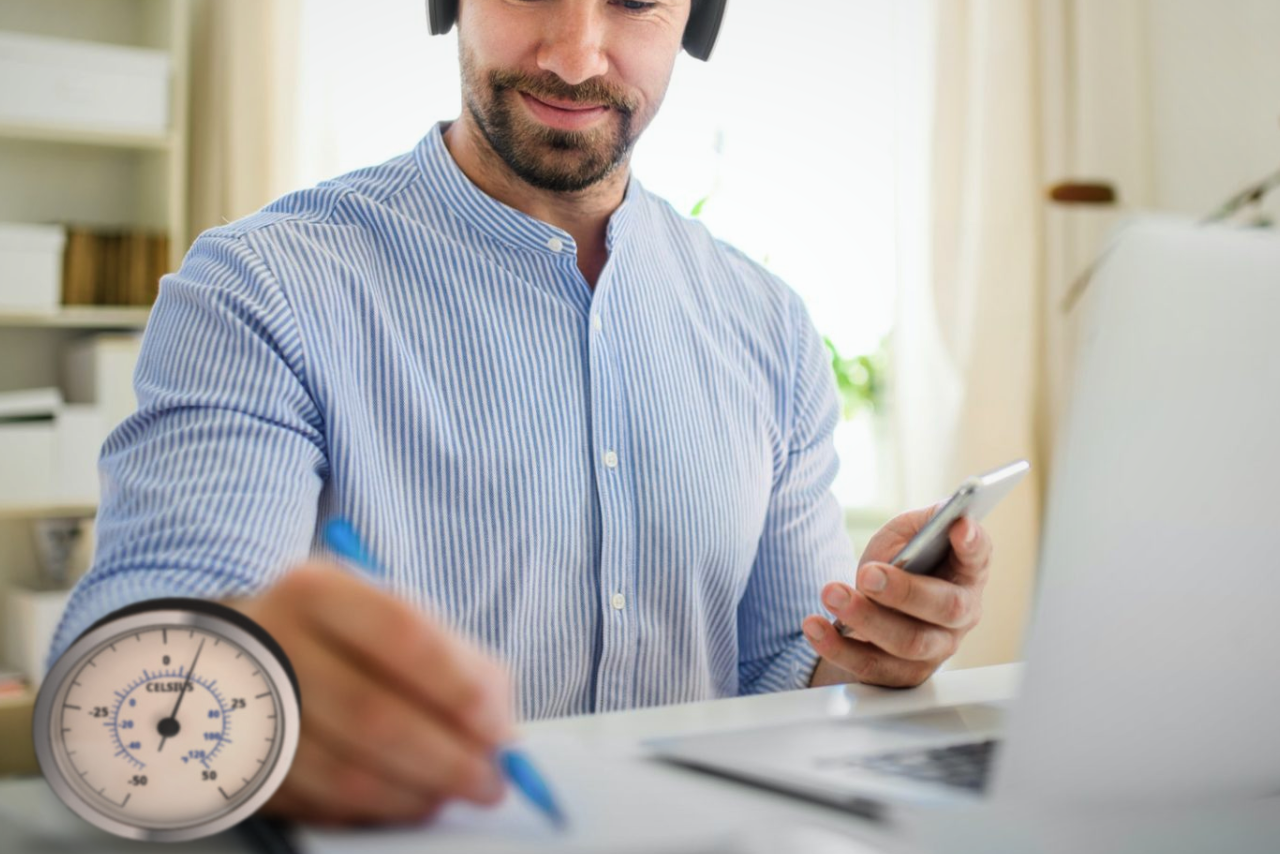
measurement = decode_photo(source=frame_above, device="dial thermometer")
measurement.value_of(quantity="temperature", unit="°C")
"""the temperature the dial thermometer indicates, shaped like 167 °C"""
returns 7.5 °C
